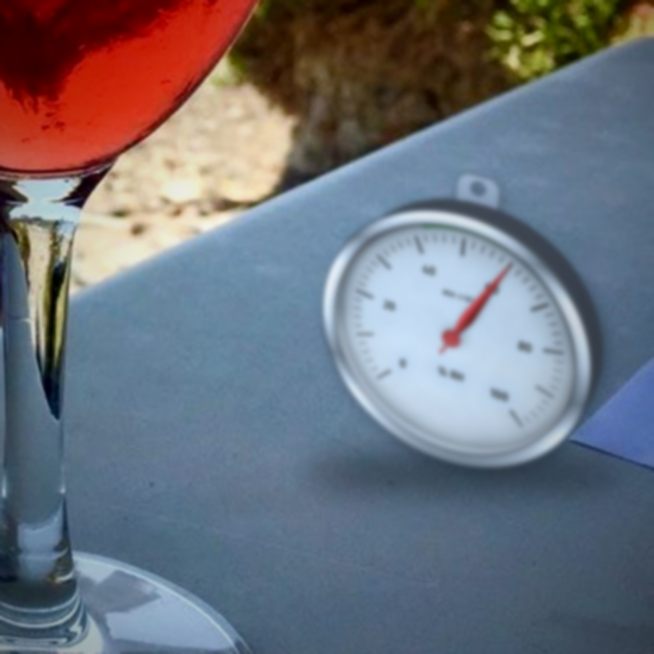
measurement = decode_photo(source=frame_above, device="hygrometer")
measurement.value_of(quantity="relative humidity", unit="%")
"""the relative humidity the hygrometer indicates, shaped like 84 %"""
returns 60 %
